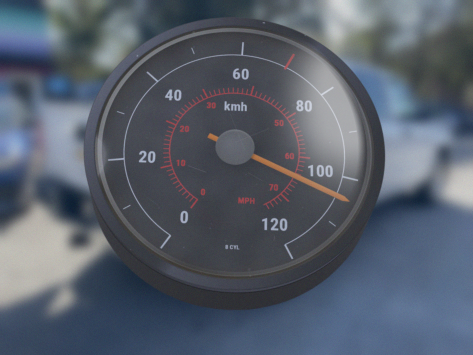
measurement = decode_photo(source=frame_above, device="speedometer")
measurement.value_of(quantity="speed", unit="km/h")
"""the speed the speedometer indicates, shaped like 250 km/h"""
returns 105 km/h
